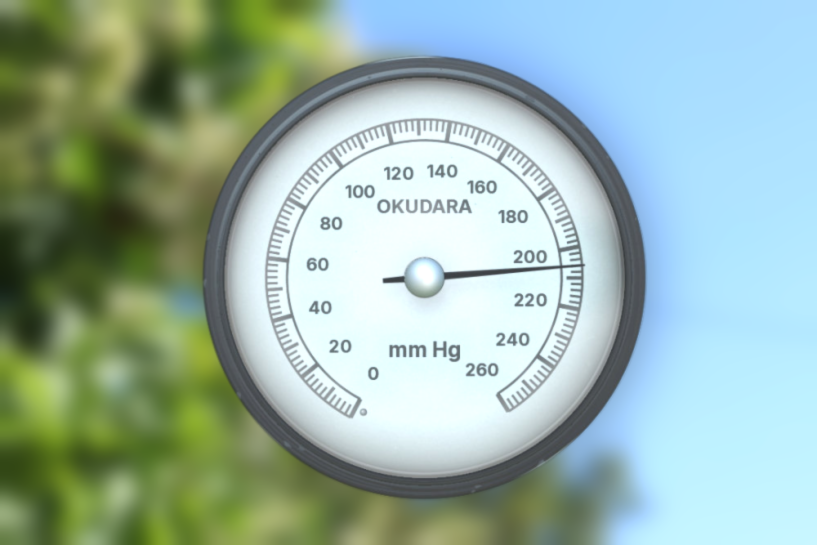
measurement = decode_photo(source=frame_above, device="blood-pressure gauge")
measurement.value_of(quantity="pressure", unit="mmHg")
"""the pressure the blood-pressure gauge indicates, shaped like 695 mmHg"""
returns 206 mmHg
